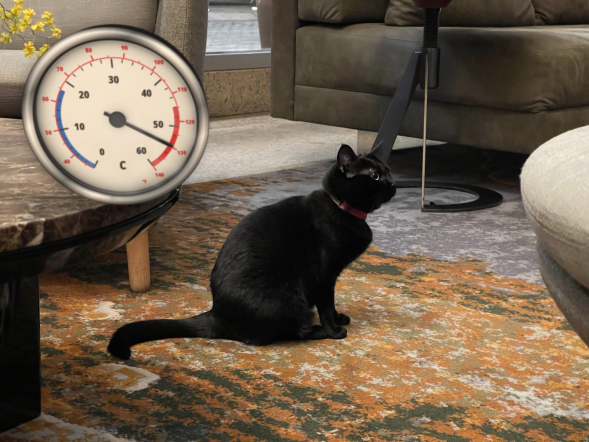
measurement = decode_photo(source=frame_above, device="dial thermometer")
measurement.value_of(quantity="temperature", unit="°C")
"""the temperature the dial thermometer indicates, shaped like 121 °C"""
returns 54 °C
